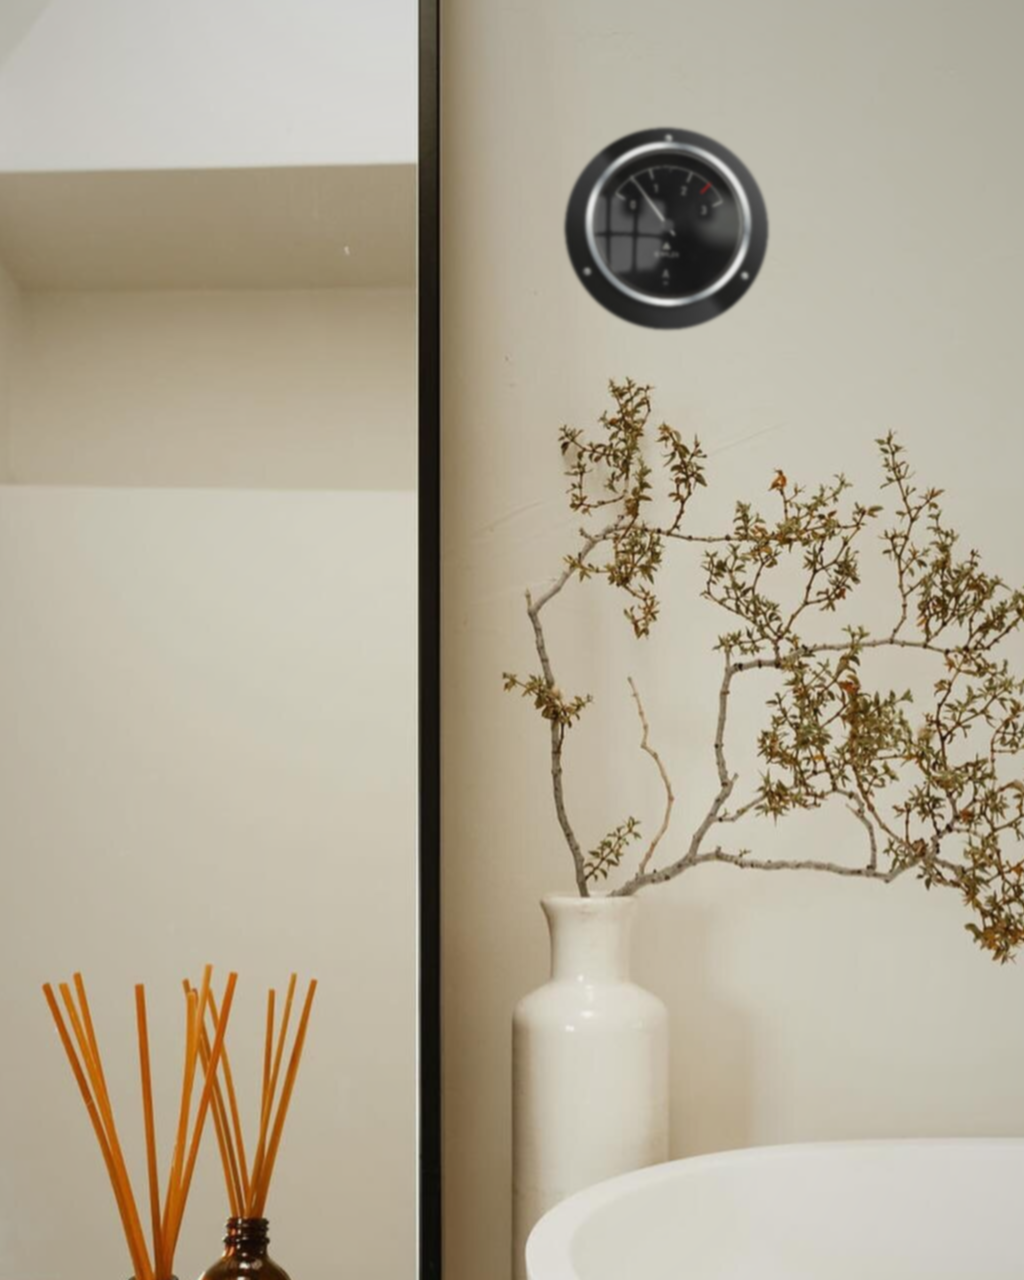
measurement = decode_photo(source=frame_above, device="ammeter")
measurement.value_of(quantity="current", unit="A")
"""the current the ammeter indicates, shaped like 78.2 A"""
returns 0.5 A
